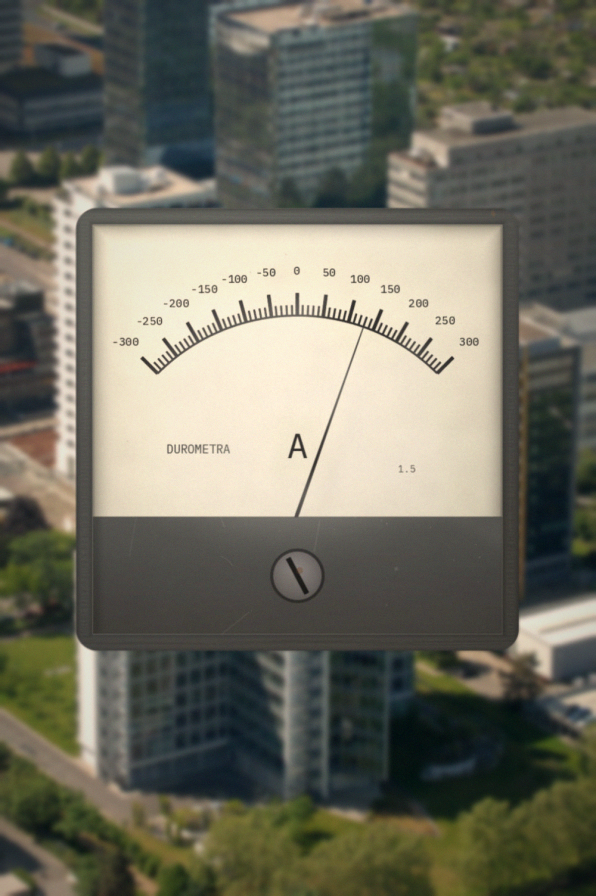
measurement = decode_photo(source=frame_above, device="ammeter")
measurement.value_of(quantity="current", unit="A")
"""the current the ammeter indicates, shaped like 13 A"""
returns 130 A
